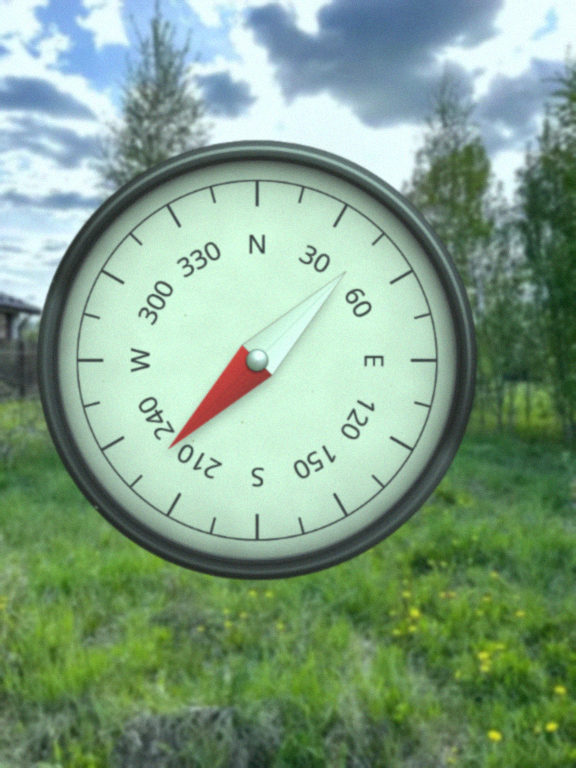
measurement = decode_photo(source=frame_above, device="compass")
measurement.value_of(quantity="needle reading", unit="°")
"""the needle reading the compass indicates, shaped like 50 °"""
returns 225 °
